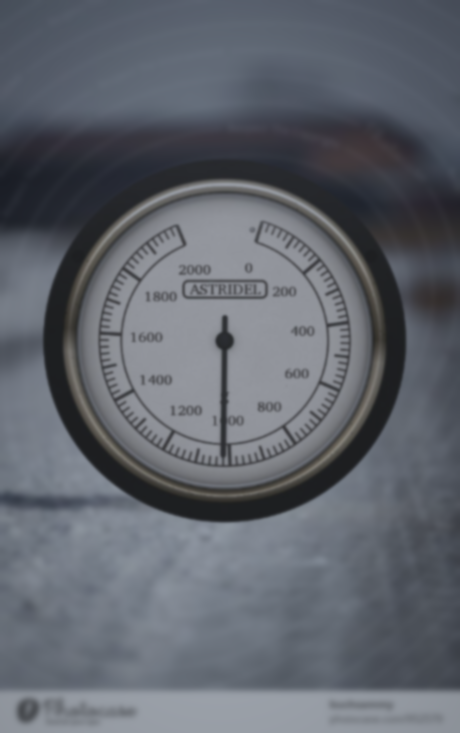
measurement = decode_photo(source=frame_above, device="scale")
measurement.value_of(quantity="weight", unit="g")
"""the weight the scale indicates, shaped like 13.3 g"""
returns 1020 g
